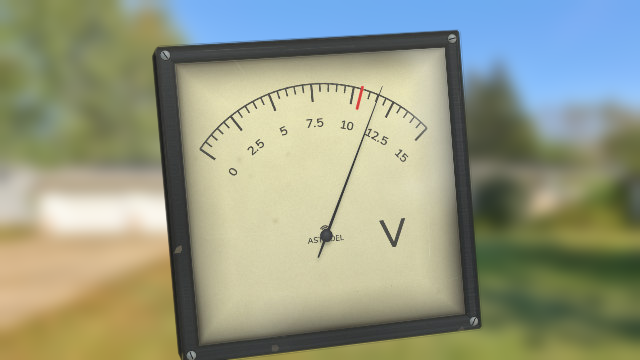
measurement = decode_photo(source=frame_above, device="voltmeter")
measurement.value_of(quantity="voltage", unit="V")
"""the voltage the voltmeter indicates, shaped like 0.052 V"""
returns 11.5 V
